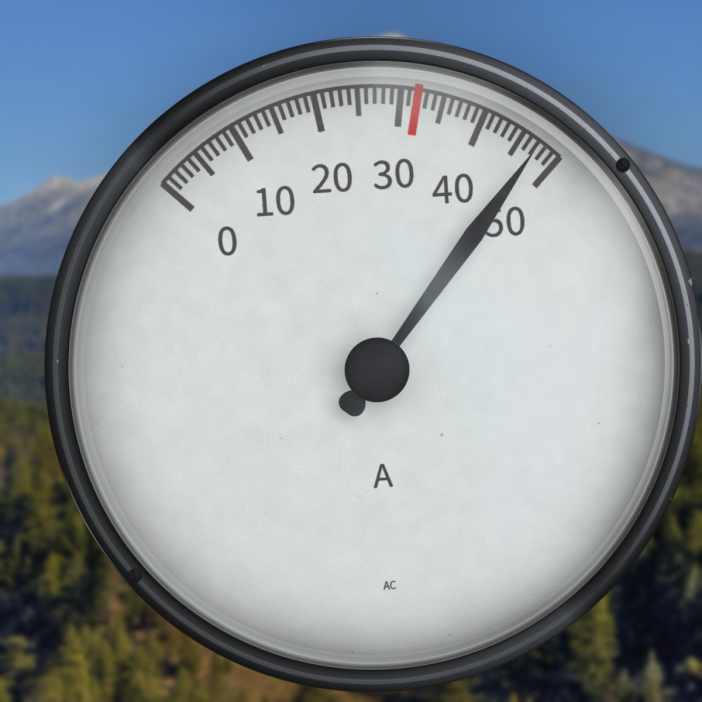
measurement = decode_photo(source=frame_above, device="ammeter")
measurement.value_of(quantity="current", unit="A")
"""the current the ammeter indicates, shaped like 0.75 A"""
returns 47 A
